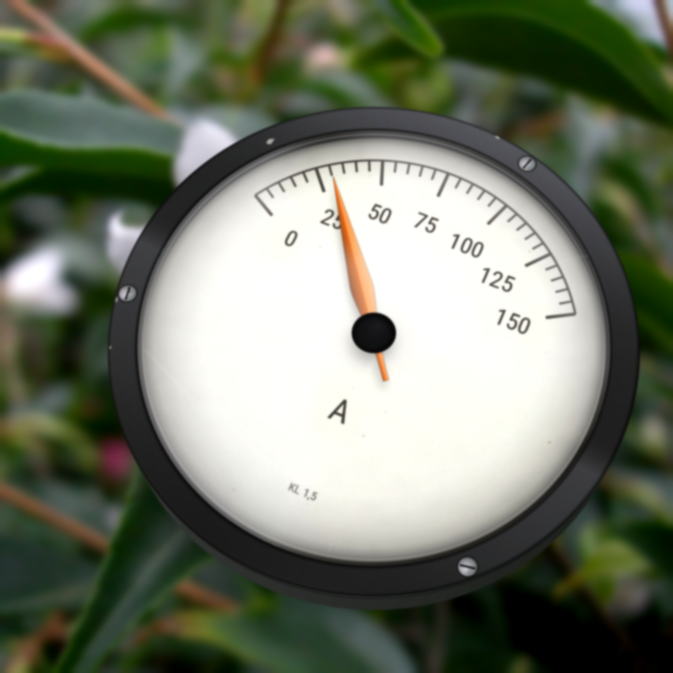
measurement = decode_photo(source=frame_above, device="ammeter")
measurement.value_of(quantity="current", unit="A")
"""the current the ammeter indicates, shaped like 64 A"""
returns 30 A
